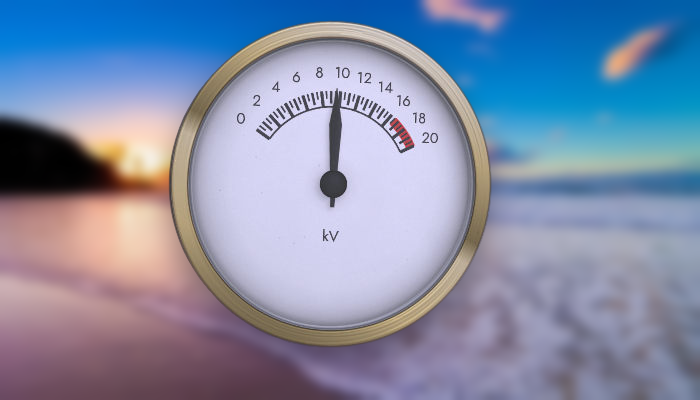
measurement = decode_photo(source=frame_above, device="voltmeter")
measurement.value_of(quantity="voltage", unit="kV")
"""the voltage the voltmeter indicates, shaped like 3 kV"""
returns 9.5 kV
